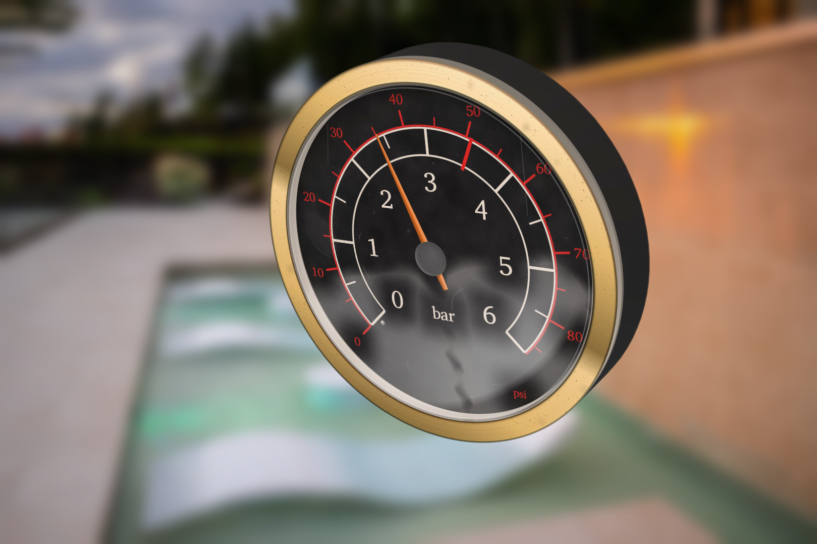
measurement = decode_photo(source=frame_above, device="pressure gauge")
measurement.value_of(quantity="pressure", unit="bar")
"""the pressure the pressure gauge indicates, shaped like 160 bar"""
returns 2.5 bar
